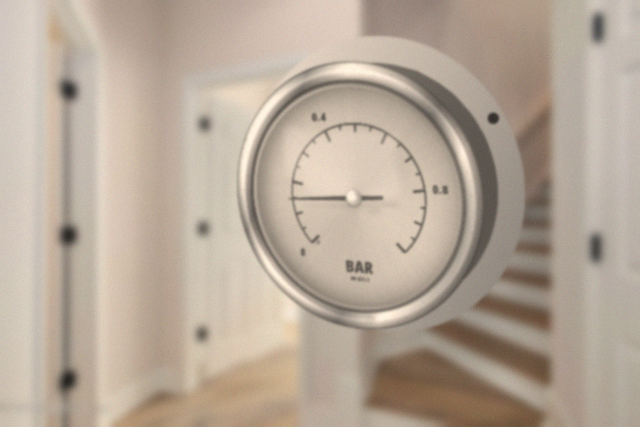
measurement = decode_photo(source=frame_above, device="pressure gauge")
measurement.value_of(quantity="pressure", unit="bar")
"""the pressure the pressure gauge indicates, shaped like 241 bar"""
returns 0.15 bar
